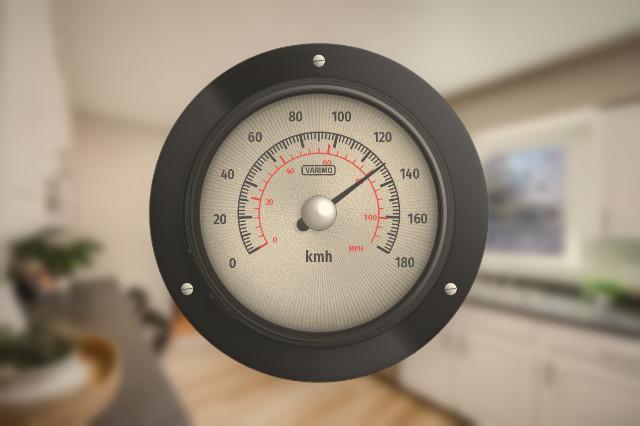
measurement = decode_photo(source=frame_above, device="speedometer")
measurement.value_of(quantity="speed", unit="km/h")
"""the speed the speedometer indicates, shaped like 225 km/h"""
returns 130 km/h
